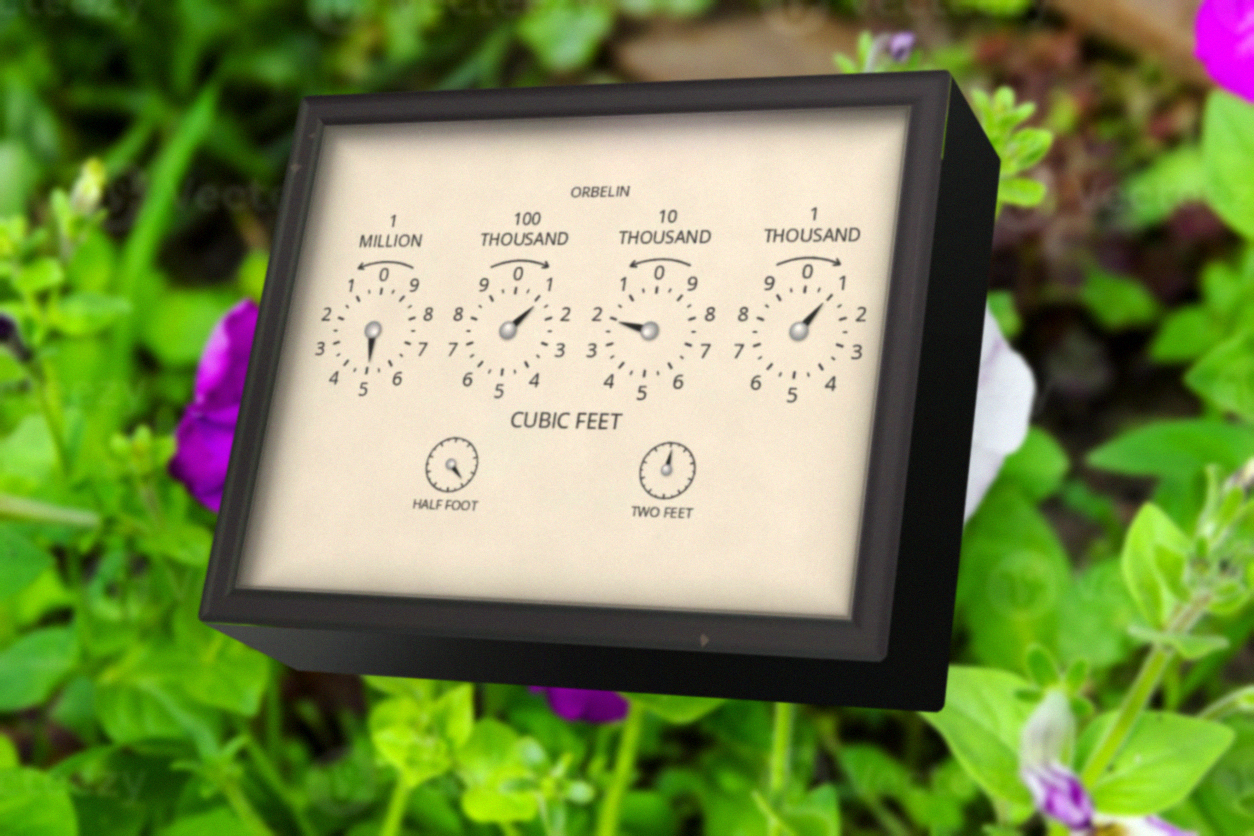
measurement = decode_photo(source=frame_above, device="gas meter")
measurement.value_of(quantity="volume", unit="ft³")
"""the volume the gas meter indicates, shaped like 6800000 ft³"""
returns 512100 ft³
